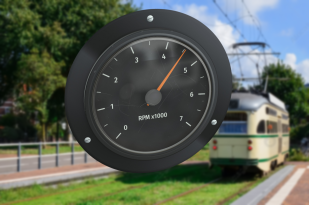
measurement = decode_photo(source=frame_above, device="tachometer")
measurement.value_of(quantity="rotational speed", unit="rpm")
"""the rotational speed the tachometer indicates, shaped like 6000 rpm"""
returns 4500 rpm
